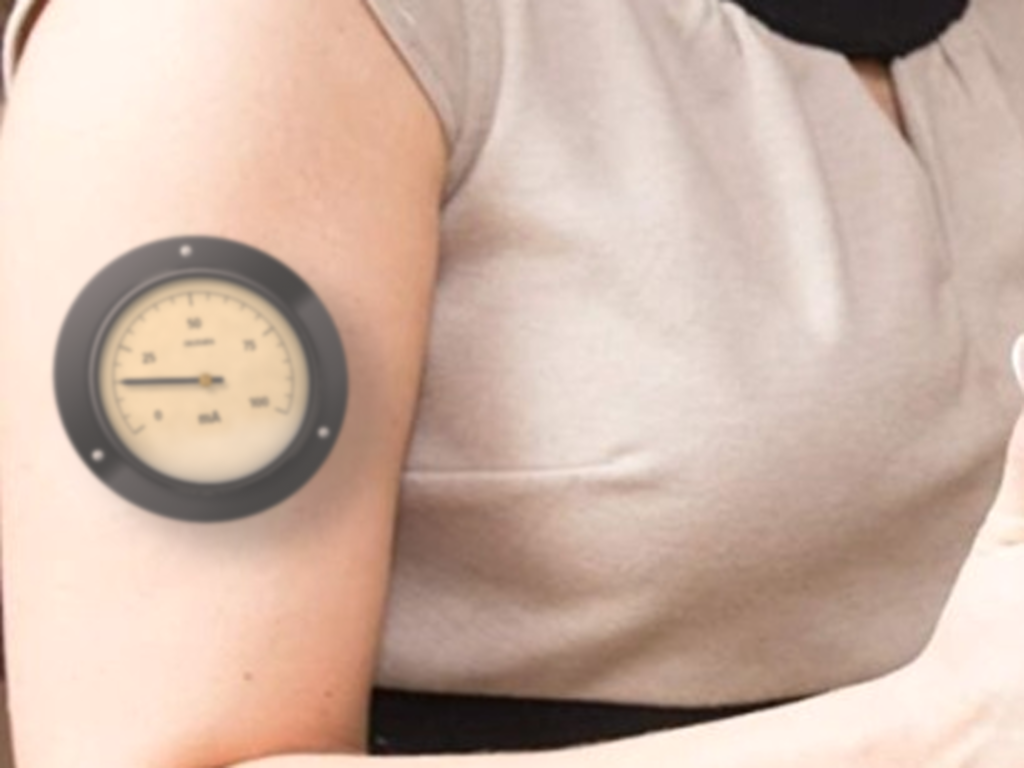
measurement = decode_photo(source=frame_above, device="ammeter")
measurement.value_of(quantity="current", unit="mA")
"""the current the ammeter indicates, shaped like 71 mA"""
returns 15 mA
